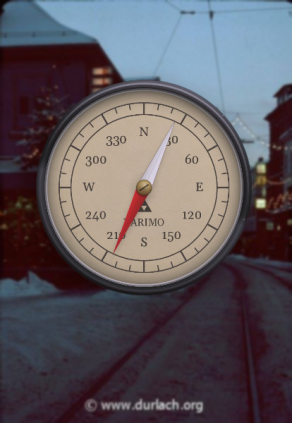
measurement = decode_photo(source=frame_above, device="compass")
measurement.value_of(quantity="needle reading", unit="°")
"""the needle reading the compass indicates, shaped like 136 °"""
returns 205 °
